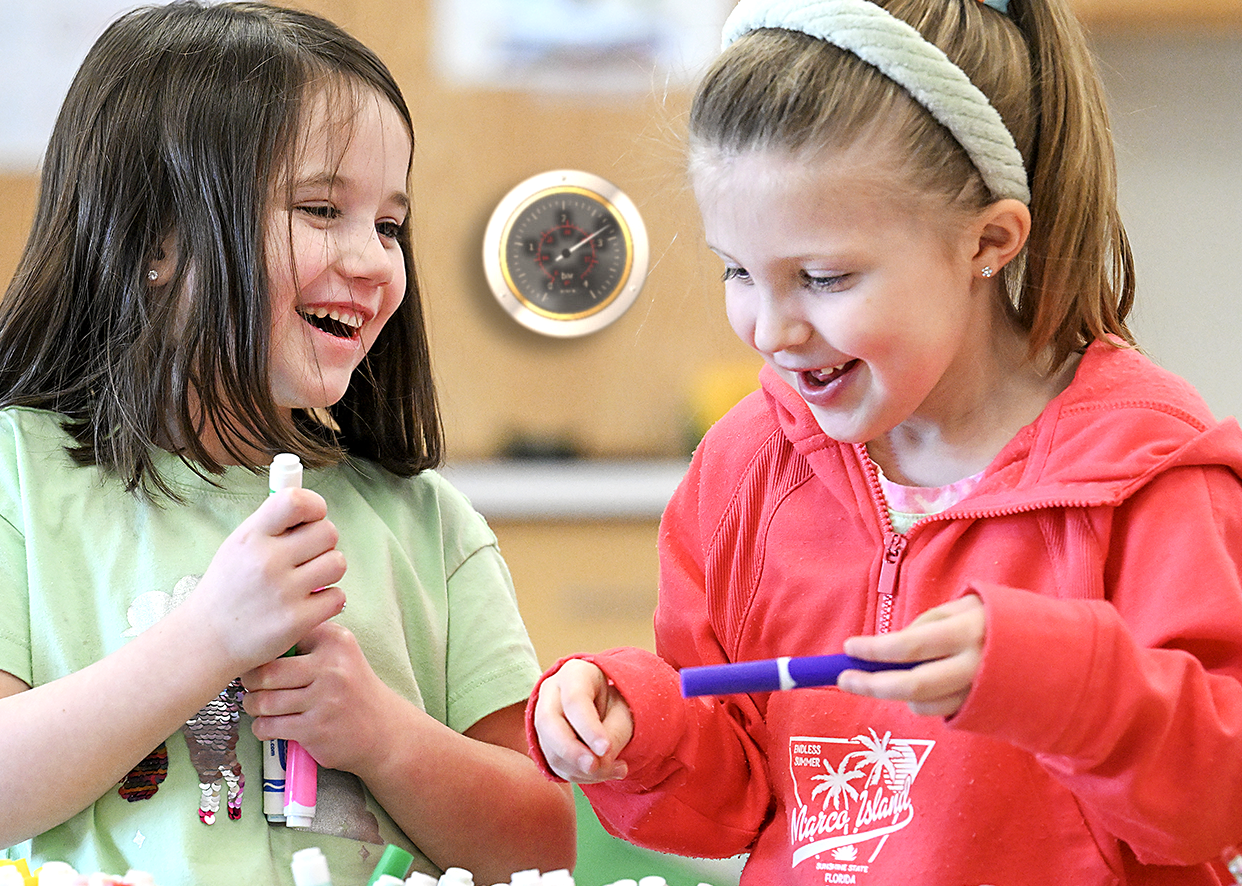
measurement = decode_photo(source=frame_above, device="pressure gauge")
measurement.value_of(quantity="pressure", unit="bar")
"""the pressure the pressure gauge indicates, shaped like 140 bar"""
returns 2.8 bar
